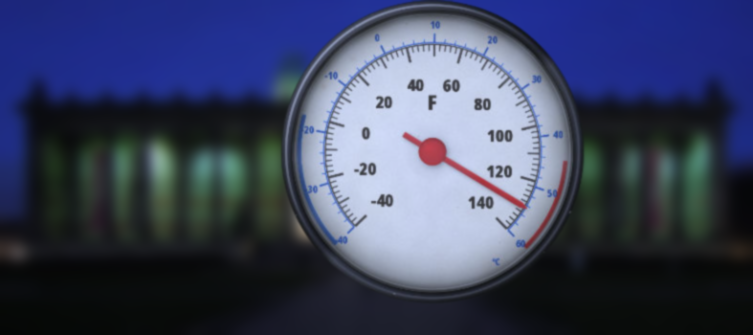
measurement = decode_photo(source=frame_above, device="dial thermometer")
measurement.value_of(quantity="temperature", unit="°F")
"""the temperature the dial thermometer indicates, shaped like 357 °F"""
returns 130 °F
